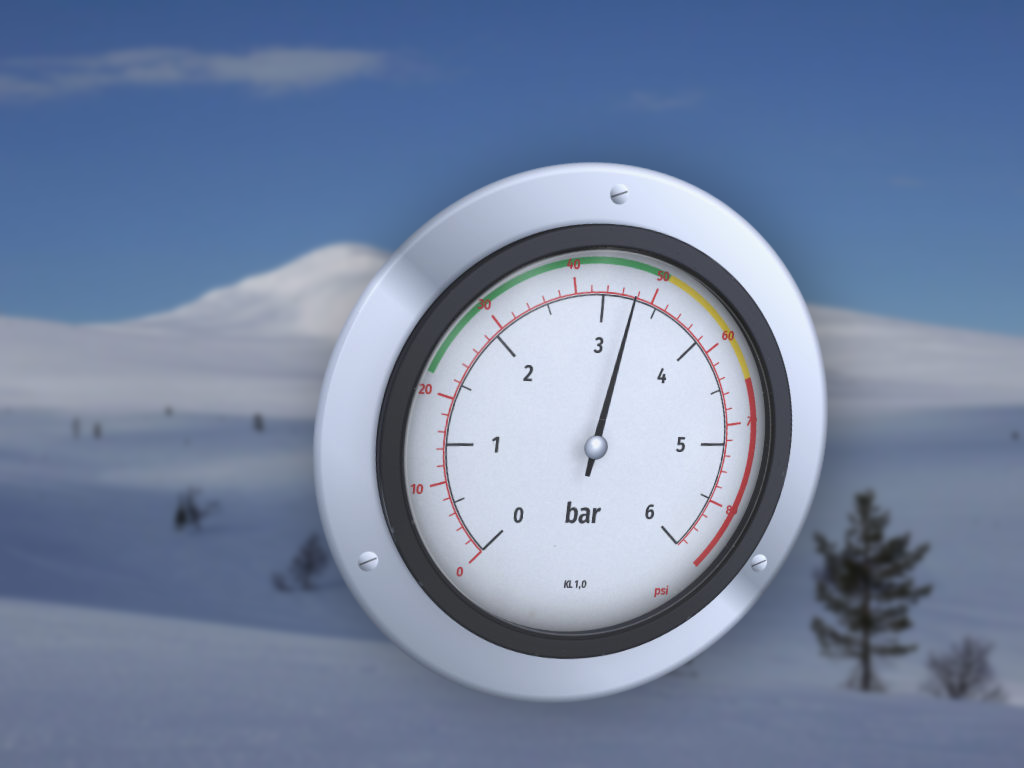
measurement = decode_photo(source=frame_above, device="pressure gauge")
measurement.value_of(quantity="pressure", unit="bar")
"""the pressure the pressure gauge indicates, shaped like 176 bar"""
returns 3.25 bar
